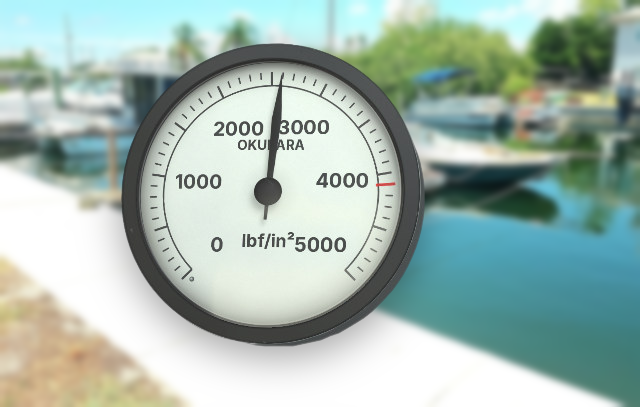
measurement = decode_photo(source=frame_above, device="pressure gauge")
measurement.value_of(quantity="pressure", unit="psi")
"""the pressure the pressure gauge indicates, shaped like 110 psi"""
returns 2600 psi
